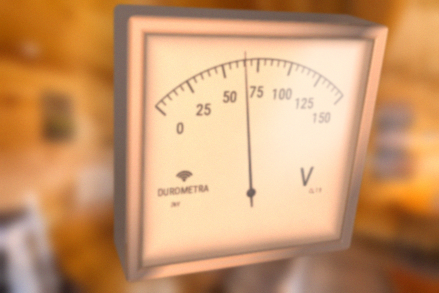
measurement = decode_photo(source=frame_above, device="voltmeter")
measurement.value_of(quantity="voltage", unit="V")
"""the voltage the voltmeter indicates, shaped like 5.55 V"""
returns 65 V
